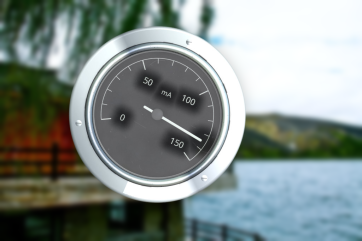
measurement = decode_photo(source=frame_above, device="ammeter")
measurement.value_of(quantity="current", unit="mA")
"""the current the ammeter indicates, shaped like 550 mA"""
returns 135 mA
